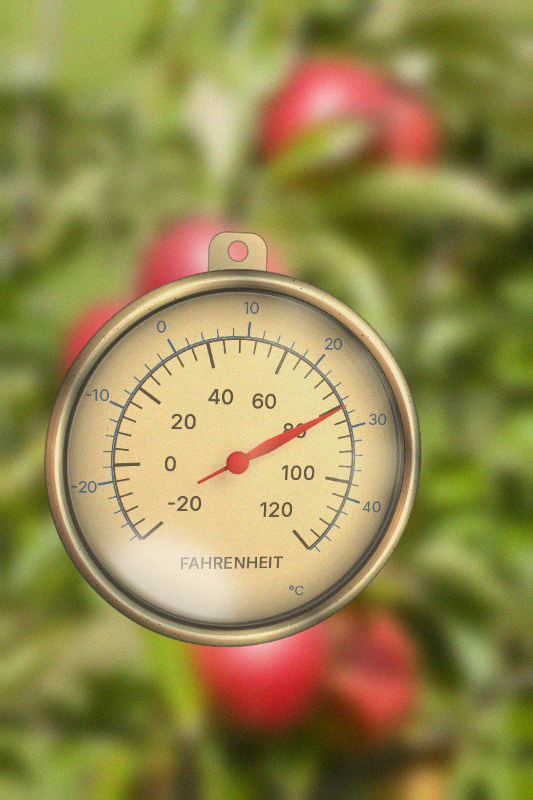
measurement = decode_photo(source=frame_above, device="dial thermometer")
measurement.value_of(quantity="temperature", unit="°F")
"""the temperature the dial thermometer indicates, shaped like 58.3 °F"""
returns 80 °F
